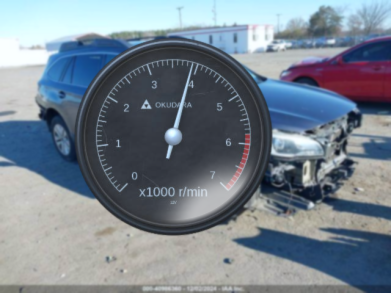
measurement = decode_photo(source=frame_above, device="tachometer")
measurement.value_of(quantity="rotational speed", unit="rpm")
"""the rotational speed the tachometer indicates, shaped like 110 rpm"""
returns 3900 rpm
